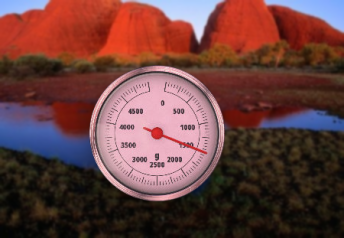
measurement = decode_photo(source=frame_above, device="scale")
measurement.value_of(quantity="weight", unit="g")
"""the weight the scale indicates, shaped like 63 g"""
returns 1500 g
